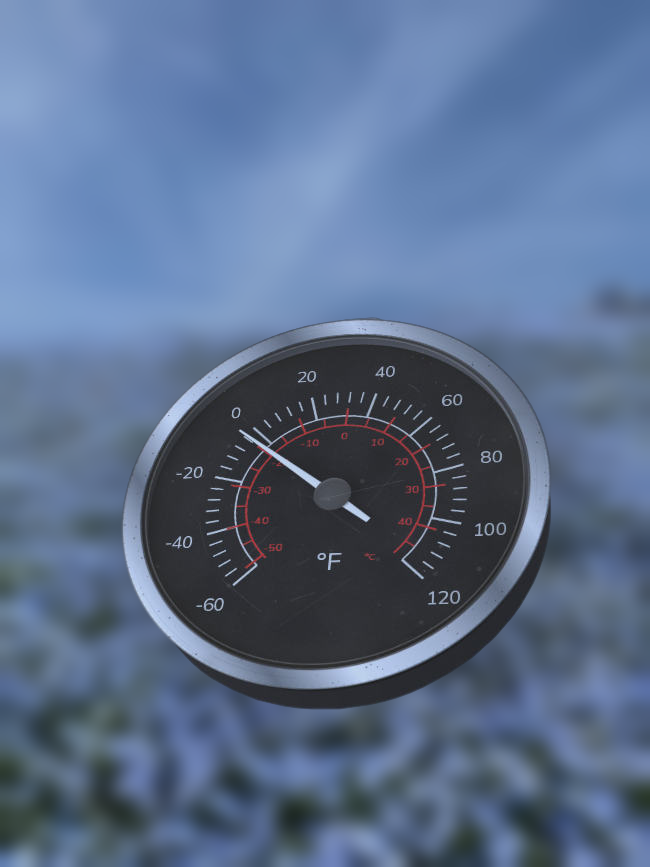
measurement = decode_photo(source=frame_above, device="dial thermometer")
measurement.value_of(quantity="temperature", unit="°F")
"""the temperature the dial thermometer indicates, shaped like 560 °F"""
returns -4 °F
